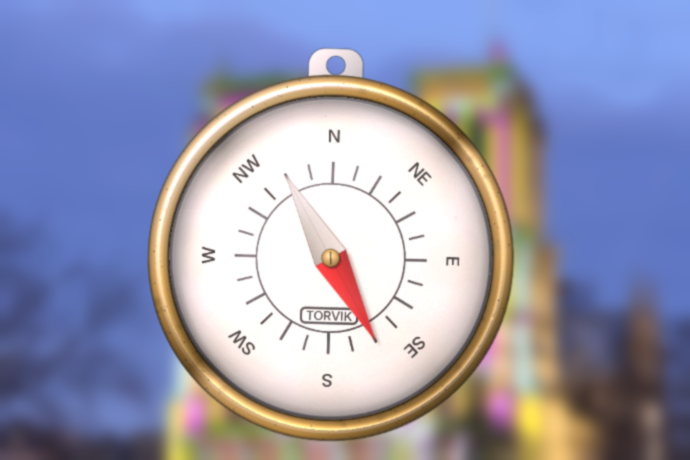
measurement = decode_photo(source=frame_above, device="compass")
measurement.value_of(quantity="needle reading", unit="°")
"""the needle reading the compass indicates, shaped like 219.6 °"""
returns 150 °
